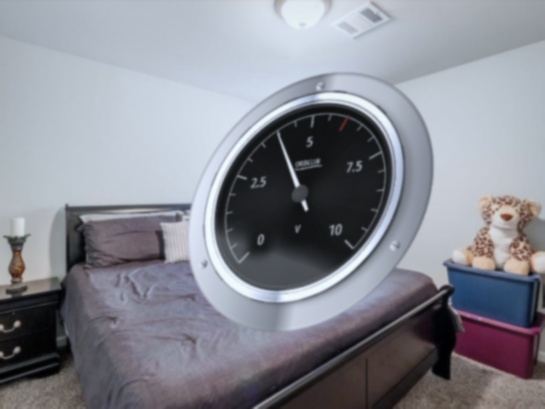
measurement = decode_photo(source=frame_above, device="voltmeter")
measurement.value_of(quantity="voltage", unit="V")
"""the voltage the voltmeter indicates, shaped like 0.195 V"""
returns 4 V
